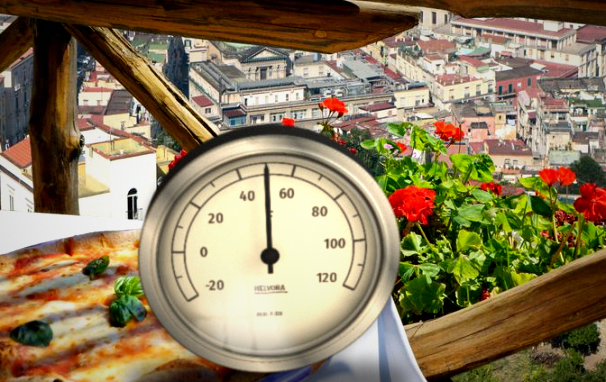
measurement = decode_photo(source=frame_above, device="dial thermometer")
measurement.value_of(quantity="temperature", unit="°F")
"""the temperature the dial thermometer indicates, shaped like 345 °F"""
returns 50 °F
